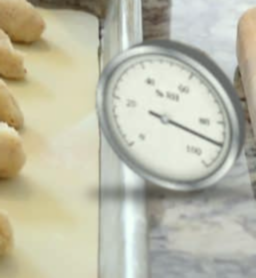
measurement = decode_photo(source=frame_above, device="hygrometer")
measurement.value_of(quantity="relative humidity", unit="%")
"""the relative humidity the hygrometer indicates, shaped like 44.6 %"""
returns 88 %
